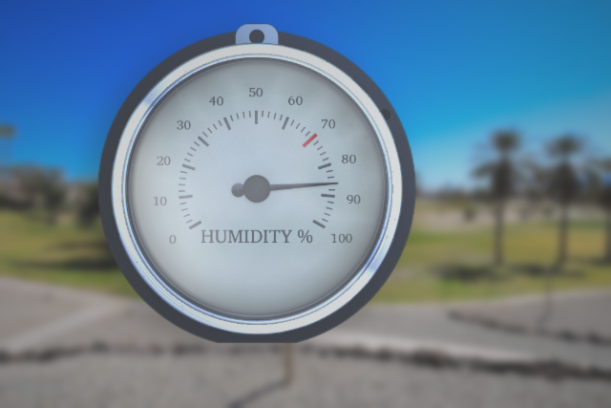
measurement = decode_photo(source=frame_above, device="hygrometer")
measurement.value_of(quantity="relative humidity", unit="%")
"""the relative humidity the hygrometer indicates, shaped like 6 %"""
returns 86 %
